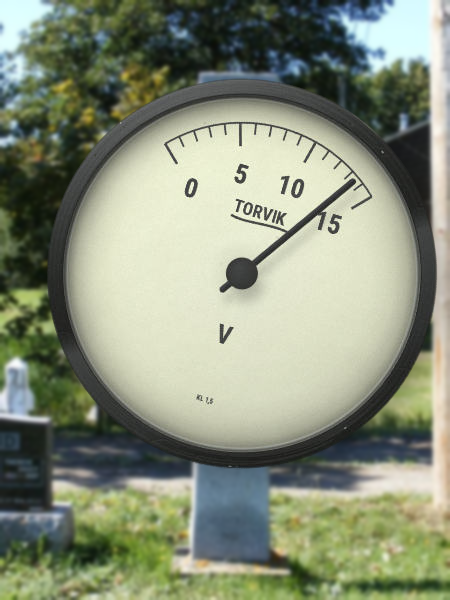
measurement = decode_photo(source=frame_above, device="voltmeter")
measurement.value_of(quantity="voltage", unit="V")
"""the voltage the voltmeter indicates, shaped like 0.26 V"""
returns 13.5 V
